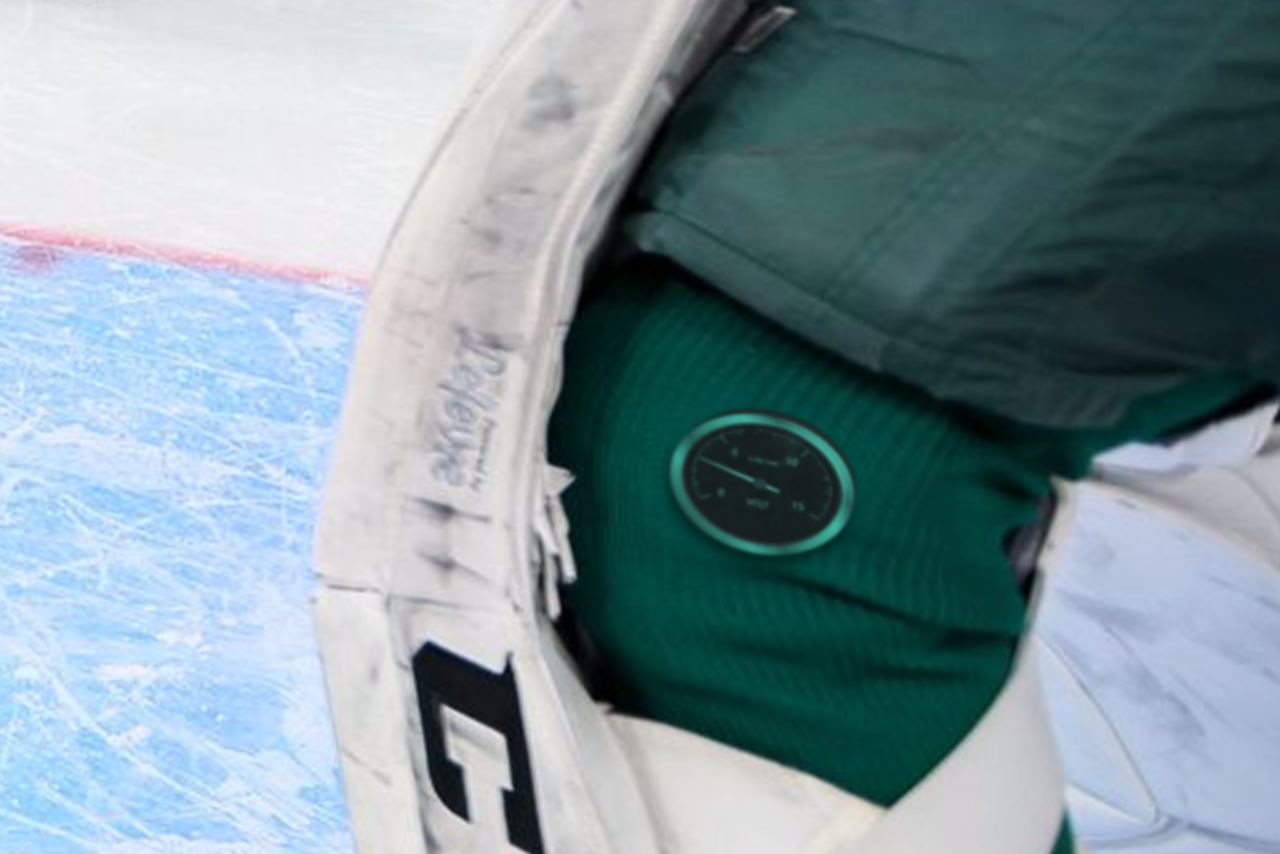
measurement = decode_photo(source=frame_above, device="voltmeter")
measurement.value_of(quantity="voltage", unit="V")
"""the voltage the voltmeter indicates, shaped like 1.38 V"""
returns 3 V
